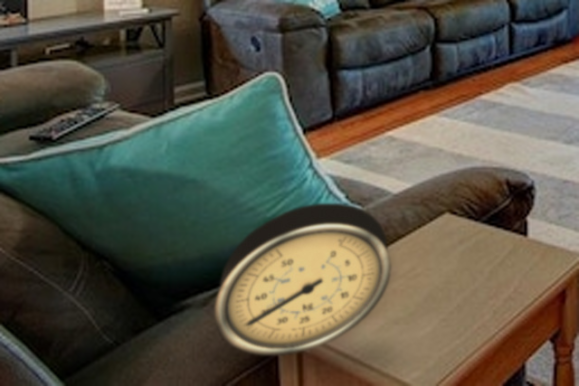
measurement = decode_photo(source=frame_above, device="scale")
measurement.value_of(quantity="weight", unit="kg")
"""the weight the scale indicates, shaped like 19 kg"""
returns 35 kg
